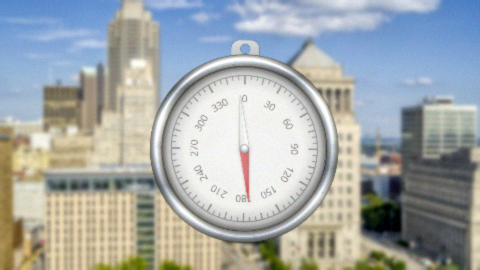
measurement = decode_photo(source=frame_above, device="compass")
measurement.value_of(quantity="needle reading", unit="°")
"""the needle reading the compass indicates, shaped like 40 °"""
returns 175 °
